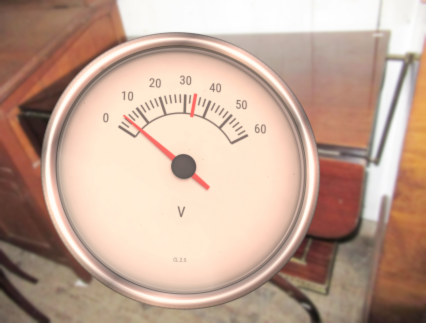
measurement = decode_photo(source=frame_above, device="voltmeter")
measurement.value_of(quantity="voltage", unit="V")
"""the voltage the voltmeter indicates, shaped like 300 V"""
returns 4 V
